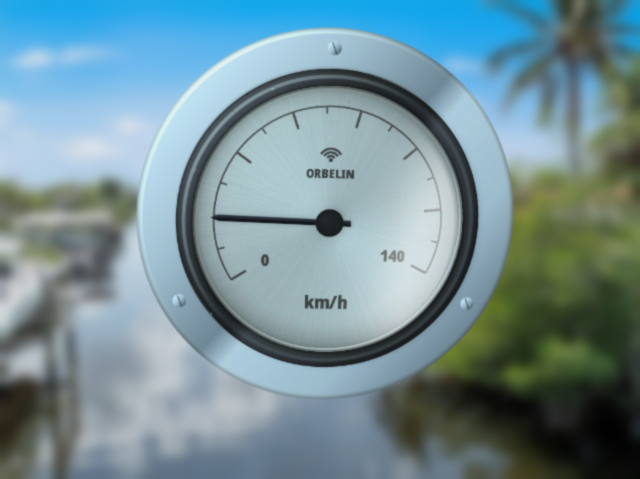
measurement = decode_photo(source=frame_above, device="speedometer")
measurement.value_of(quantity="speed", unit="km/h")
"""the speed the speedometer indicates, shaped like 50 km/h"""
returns 20 km/h
